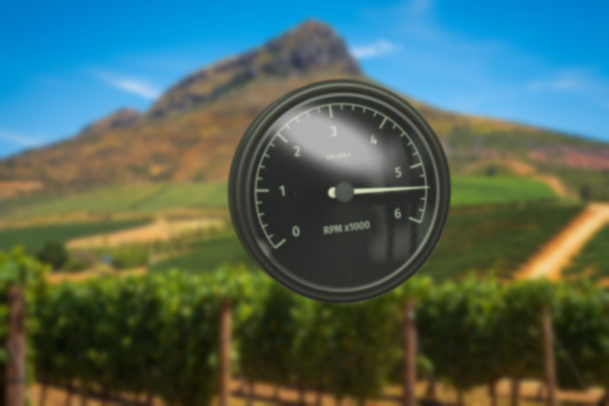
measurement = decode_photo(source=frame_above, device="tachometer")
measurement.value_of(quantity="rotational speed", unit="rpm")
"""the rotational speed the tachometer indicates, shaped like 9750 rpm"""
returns 5400 rpm
